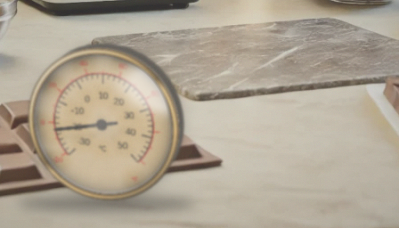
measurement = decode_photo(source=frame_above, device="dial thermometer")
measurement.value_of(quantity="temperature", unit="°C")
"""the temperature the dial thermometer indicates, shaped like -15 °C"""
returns -20 °C
